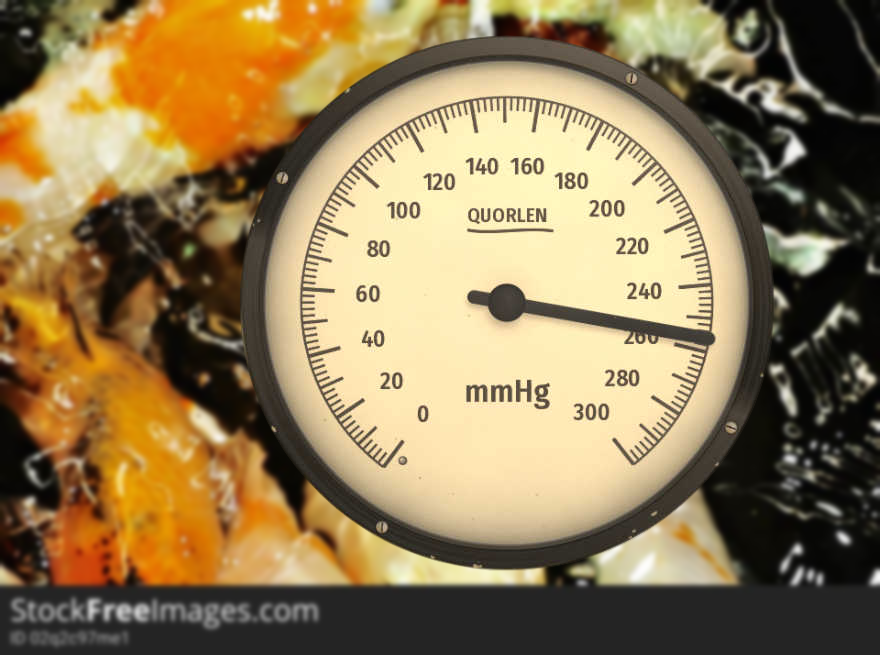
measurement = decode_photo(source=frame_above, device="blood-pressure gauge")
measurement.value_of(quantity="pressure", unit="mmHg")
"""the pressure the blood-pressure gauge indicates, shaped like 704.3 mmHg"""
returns 256 mmHg
